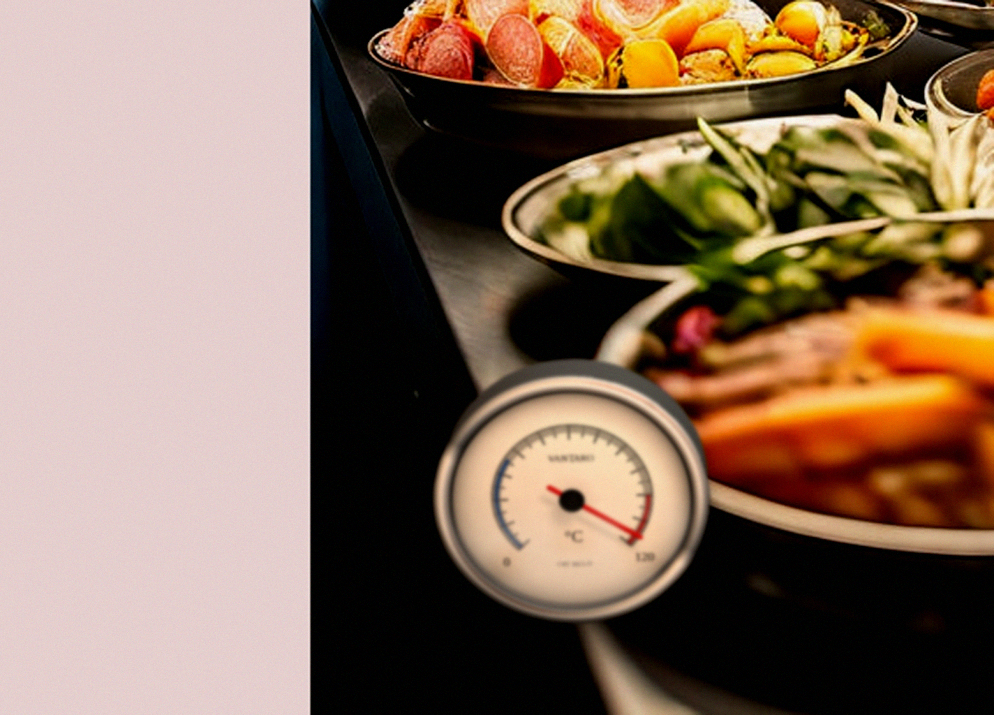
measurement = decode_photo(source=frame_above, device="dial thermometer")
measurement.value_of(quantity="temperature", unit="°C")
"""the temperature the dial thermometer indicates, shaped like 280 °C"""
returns 115 °C
